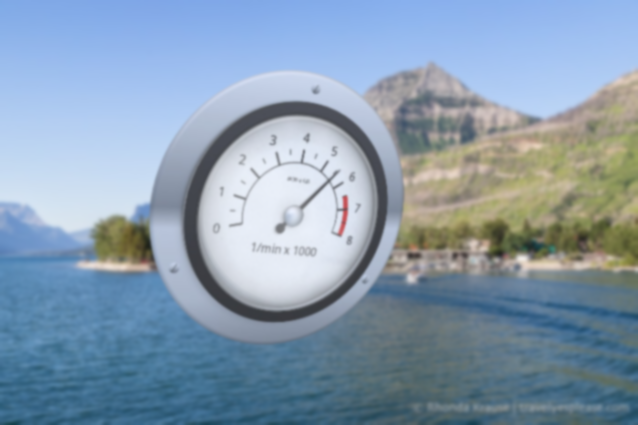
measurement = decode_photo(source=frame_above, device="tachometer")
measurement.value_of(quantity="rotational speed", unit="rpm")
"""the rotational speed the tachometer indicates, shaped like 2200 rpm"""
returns 5500 rpm
